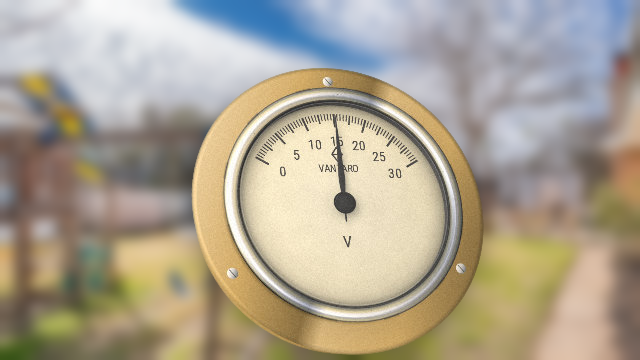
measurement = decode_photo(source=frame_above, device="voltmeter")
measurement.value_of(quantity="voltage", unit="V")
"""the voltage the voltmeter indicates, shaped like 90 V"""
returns 15 V
